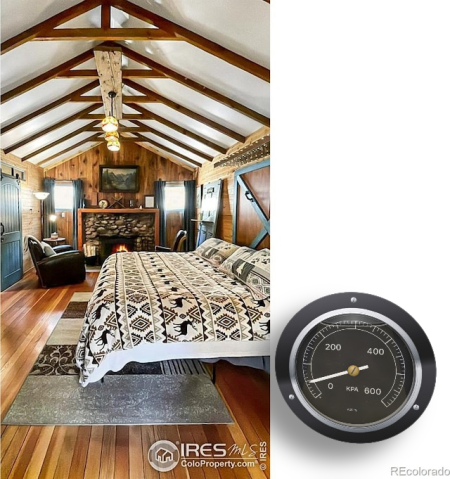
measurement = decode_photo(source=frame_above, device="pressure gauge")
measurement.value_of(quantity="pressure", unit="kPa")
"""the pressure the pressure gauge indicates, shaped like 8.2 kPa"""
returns 50 kPa
